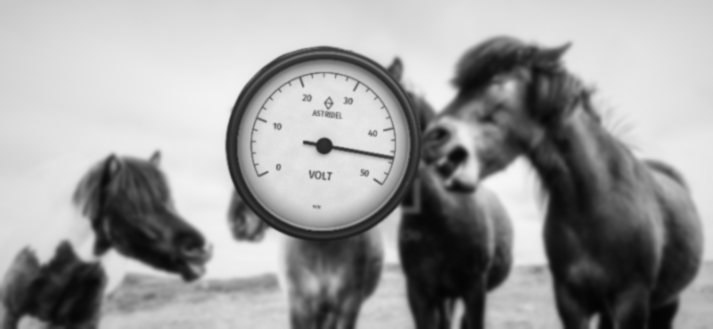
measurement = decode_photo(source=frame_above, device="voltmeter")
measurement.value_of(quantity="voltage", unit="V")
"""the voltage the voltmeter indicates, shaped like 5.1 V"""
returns 45 V
